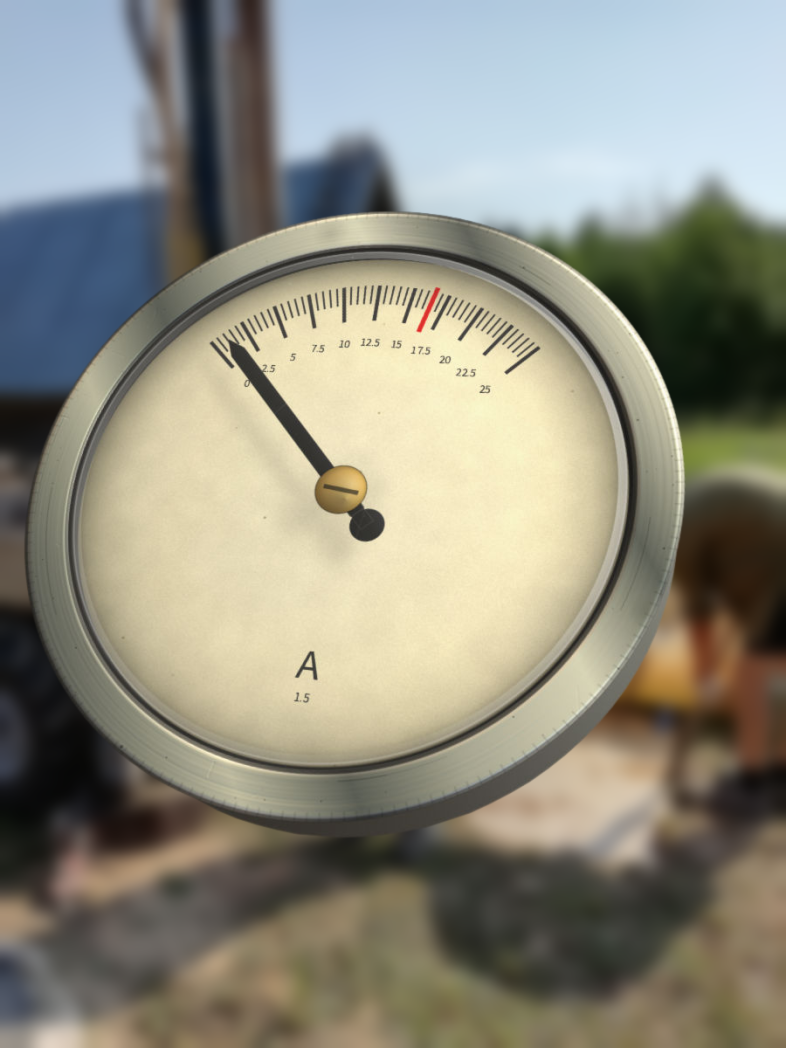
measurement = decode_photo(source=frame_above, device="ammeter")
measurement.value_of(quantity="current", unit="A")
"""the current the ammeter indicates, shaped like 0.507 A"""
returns 1 A
